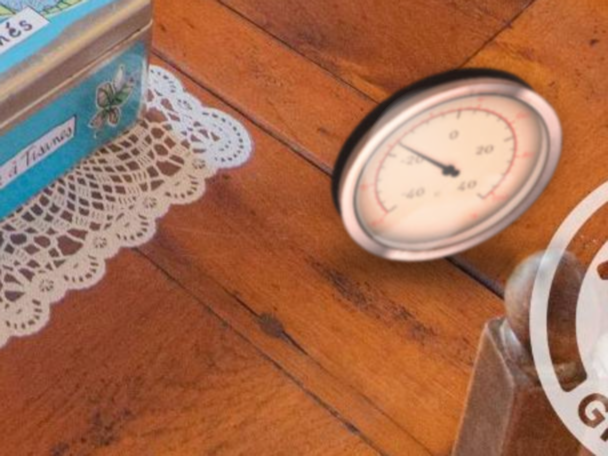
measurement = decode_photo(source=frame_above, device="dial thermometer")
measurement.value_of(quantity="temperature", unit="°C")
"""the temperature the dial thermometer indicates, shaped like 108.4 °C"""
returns -16 °C
